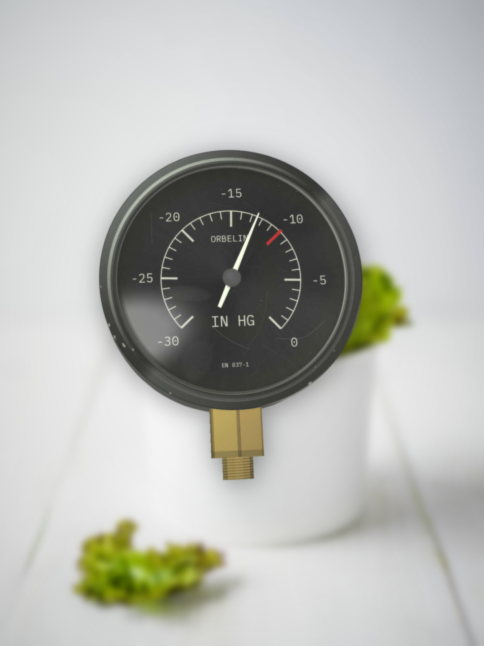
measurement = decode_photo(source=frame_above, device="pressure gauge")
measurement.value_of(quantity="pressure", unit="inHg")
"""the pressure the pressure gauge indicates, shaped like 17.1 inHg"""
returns -12.5 inHg
